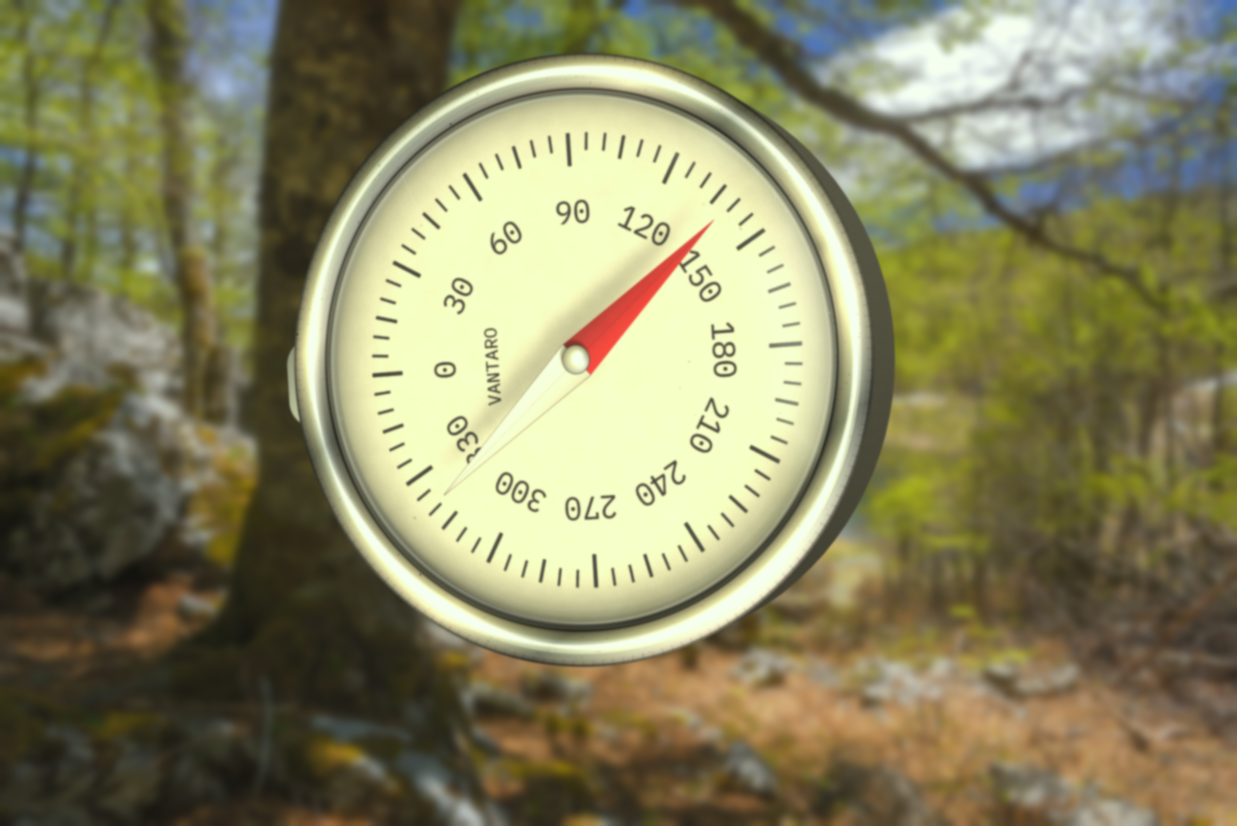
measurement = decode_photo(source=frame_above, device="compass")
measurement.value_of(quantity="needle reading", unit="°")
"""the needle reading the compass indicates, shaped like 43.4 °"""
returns 140 °
